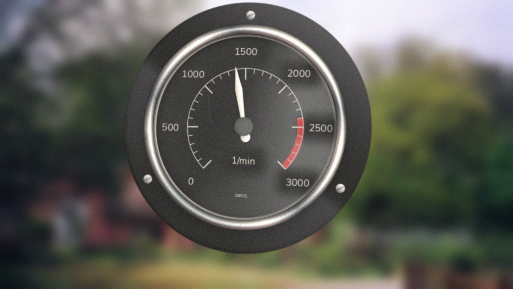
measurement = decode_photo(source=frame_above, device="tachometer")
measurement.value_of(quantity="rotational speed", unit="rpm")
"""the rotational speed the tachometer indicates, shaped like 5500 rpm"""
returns 1400 rpm
